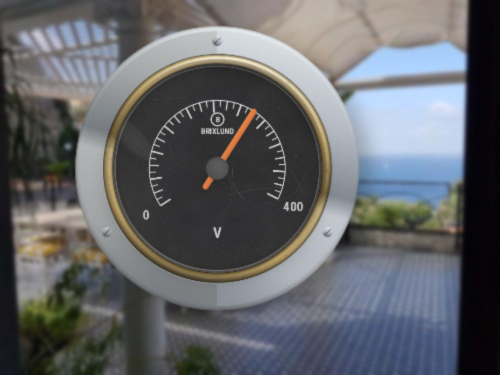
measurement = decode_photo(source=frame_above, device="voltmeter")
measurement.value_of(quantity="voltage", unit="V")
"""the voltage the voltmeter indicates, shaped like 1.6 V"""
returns 260 V
